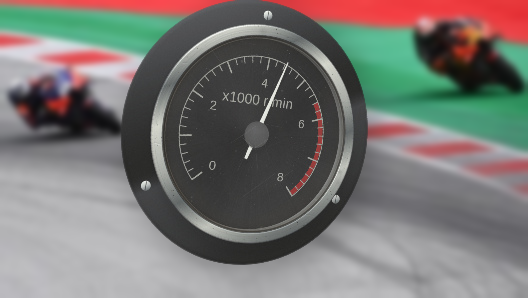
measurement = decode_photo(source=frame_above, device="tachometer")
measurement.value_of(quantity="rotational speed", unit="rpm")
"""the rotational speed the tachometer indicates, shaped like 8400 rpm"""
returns 4400 rpm
